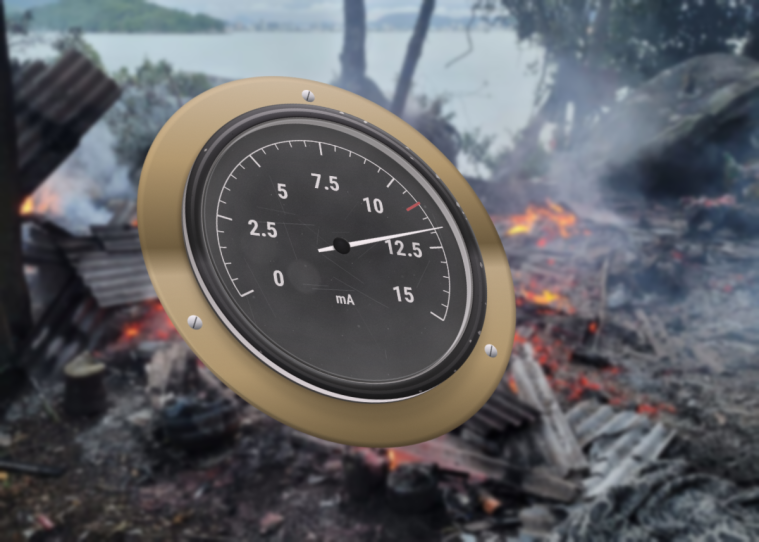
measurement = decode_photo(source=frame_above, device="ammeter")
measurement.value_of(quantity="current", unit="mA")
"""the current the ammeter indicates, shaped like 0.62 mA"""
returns 12 mA
